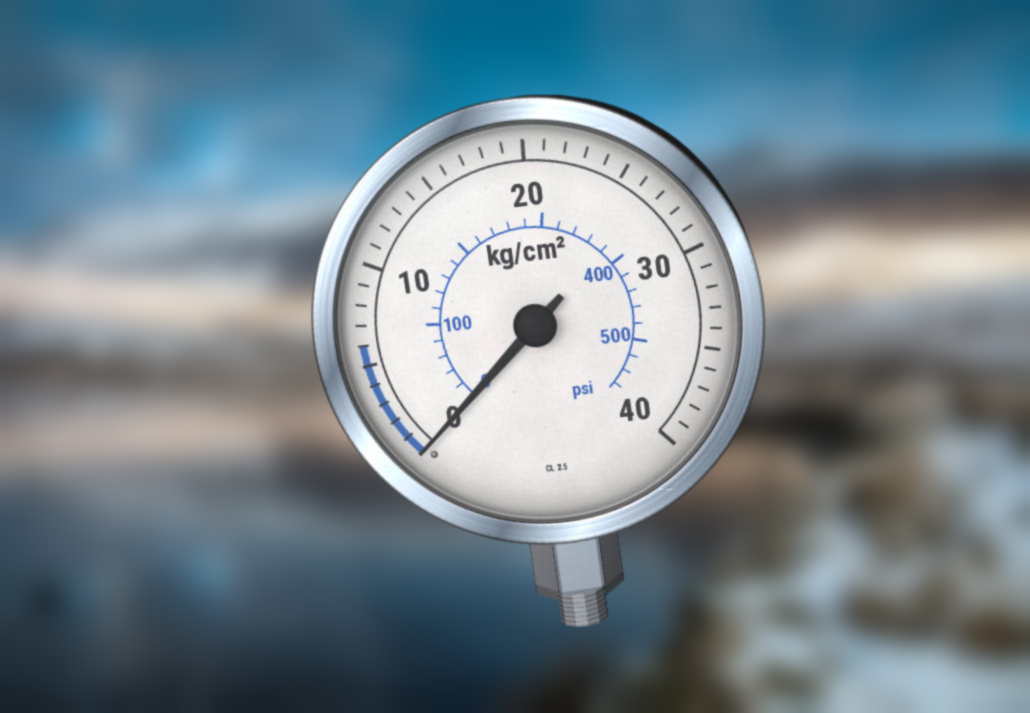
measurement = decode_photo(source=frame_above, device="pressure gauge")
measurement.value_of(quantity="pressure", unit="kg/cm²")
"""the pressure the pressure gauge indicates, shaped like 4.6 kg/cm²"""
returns 0 kg/cm²
